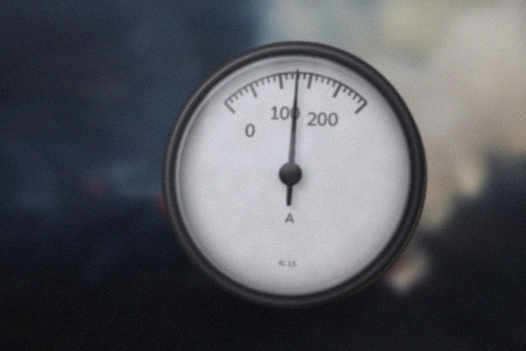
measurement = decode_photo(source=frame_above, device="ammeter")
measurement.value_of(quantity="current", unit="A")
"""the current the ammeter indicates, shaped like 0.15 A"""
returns 130 A
